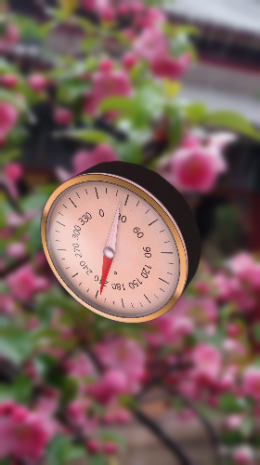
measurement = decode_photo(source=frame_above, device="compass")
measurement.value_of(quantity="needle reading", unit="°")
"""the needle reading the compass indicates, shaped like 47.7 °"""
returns 205 °
